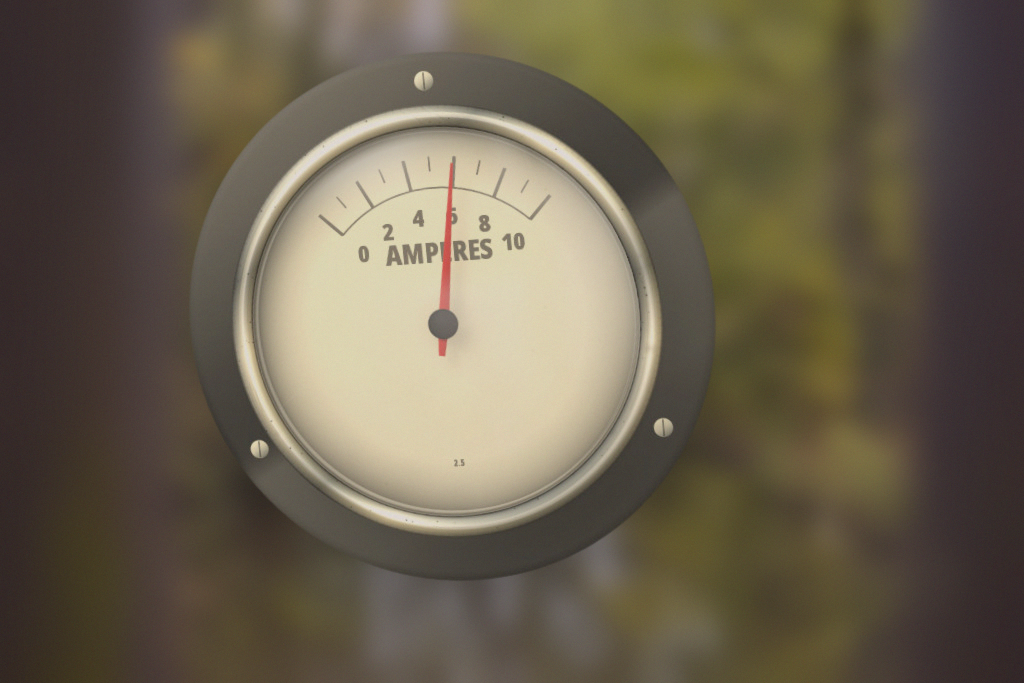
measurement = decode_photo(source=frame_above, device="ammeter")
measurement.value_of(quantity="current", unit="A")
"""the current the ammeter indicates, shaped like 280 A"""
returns 6 A
